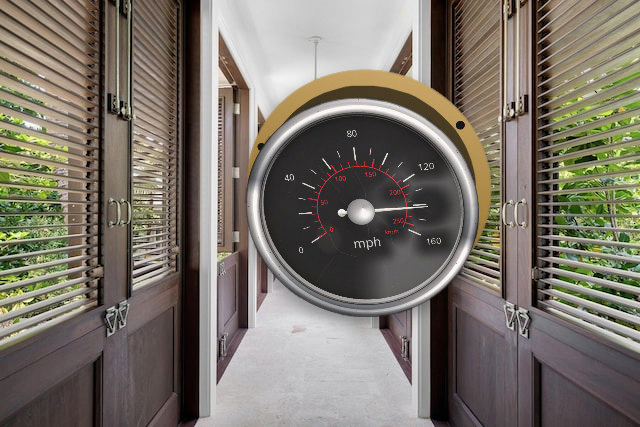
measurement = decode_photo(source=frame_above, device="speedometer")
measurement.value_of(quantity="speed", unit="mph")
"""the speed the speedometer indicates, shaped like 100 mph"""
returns 140 mph
